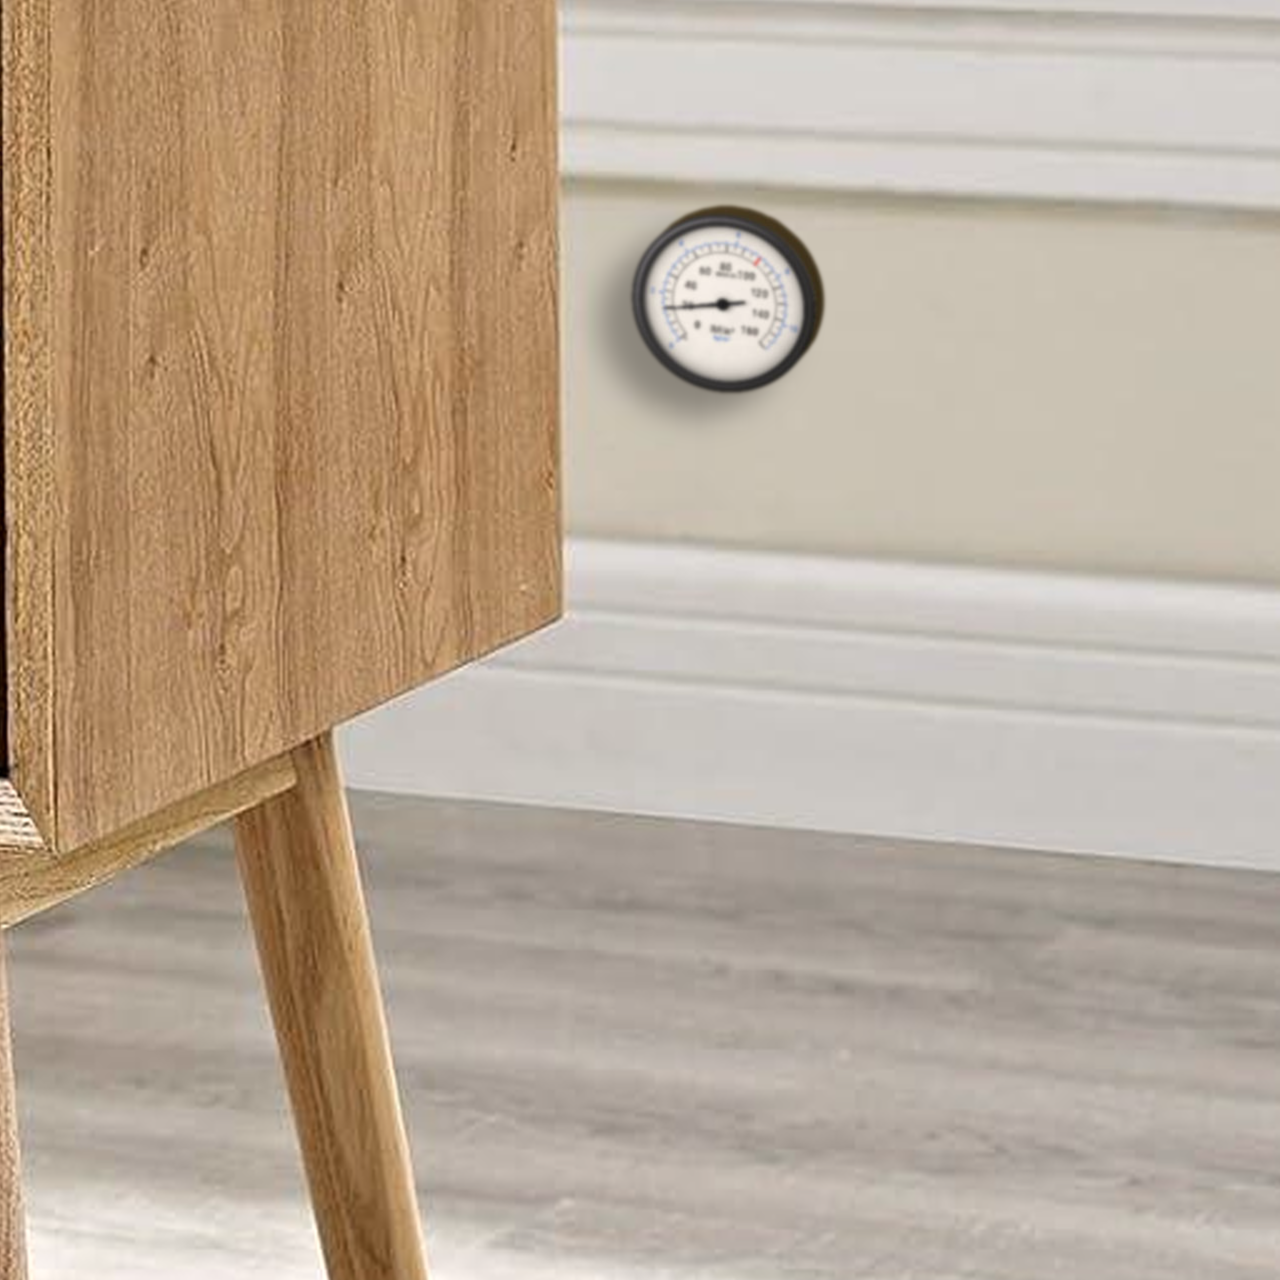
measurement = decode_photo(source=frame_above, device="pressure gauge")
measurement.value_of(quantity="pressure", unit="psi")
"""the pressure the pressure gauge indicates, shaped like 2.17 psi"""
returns 20 psi
